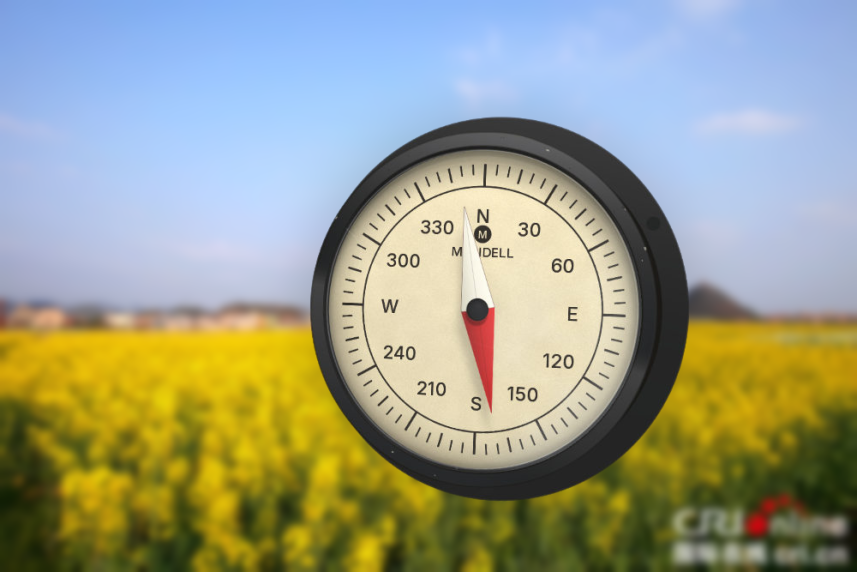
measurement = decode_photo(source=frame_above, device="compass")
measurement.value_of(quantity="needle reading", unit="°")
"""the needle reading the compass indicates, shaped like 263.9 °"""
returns 170 °
